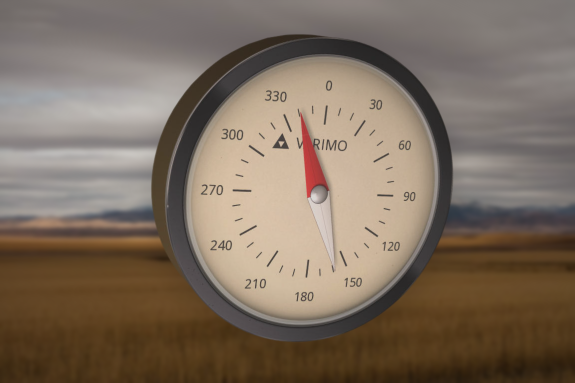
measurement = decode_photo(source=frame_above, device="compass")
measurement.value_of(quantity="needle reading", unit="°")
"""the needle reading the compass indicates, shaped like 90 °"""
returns 340 °
